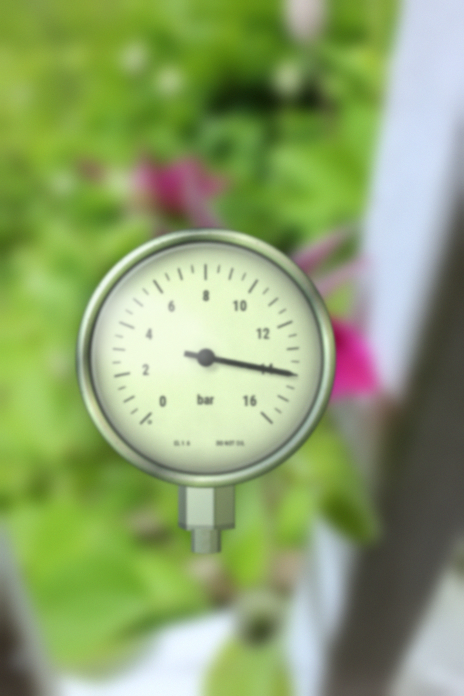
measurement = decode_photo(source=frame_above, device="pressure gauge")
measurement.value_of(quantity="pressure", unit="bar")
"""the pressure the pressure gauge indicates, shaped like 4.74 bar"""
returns 14 bar
